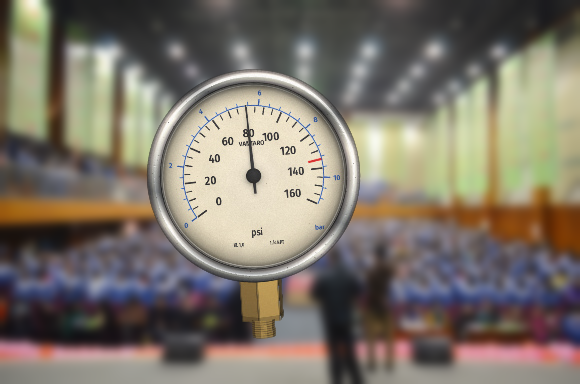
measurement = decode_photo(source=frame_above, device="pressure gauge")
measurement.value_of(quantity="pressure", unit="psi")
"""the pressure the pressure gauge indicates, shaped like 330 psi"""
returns 80 psi
